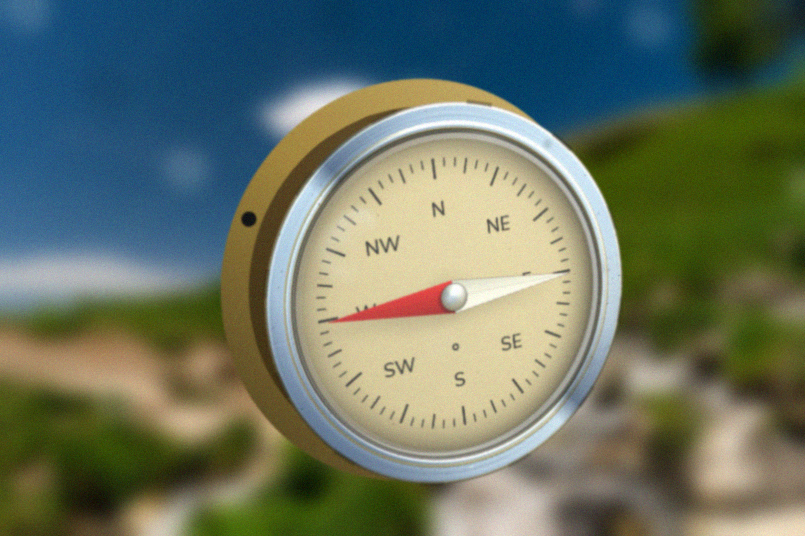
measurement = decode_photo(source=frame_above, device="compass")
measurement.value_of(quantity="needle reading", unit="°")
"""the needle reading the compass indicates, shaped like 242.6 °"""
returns 270 °
